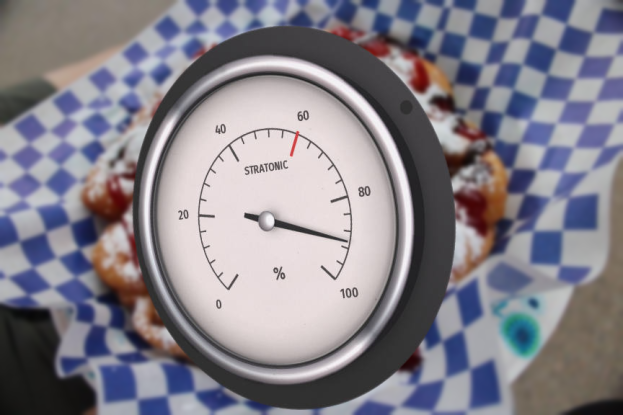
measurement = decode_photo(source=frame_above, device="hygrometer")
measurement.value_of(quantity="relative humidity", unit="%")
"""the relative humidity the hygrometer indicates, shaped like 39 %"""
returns 90 %
